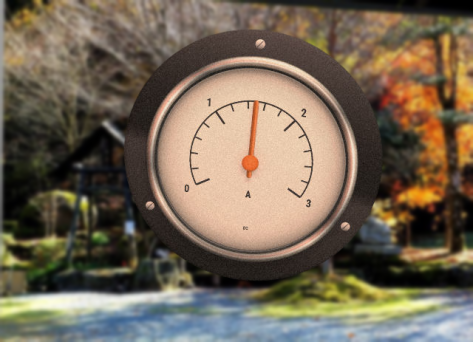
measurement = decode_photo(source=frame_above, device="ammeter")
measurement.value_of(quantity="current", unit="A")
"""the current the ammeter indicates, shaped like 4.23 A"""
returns 1.5 A
